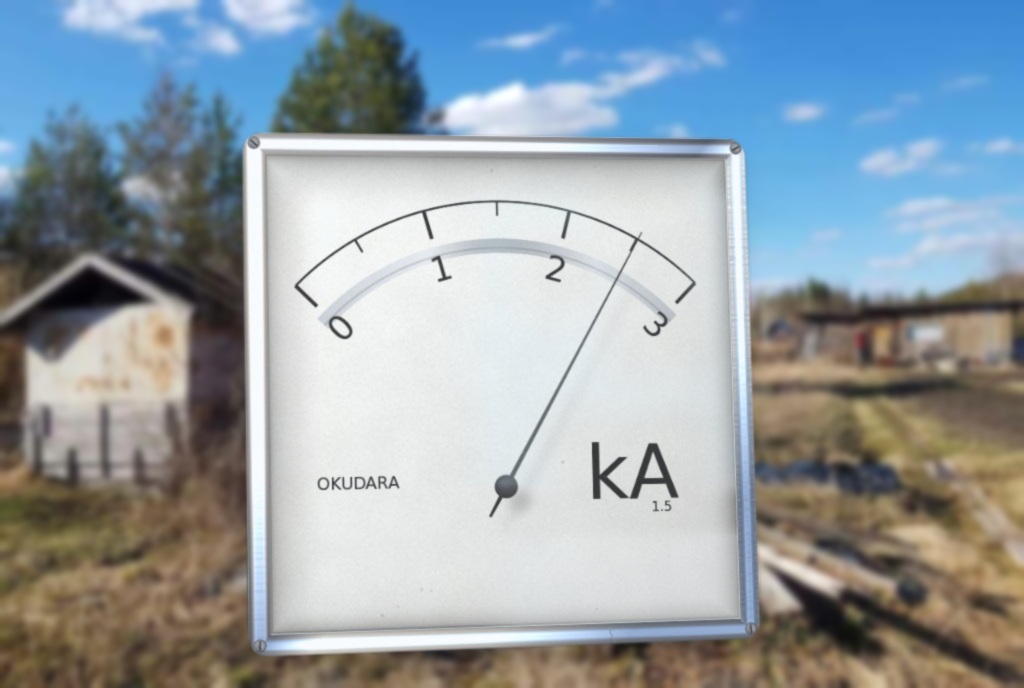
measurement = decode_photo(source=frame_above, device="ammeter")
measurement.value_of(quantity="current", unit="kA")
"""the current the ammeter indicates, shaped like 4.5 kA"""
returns 2.5 kA
